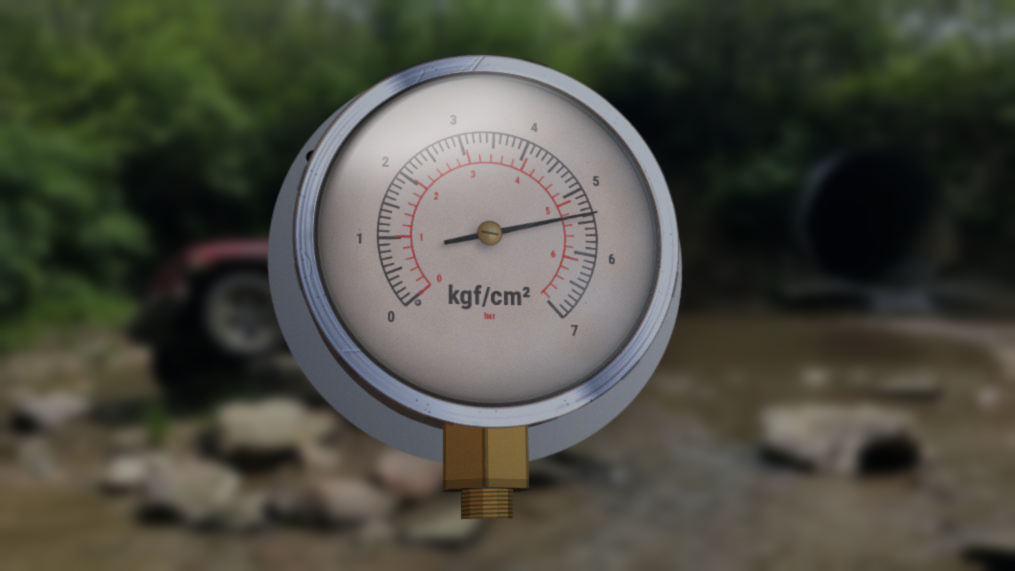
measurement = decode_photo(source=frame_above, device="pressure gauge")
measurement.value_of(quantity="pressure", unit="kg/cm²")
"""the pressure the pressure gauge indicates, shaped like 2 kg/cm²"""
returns 5.4 kg/cm²
